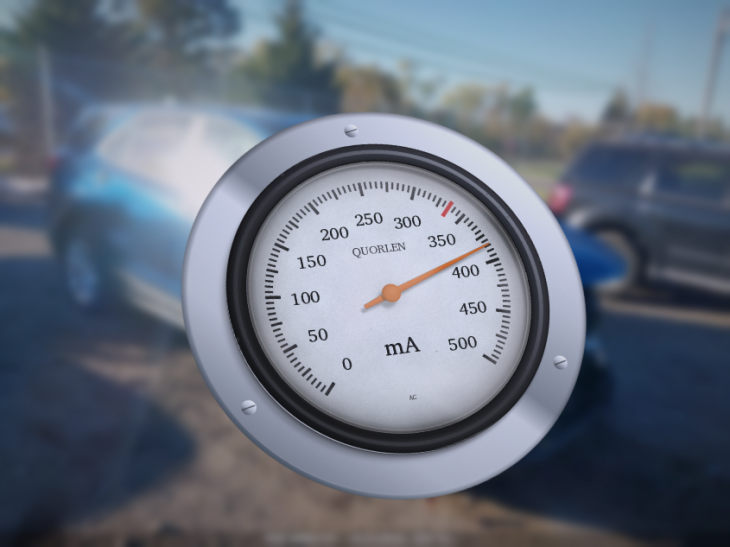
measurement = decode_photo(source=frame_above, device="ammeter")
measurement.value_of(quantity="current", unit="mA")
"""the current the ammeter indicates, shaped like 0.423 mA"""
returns 385 mA
